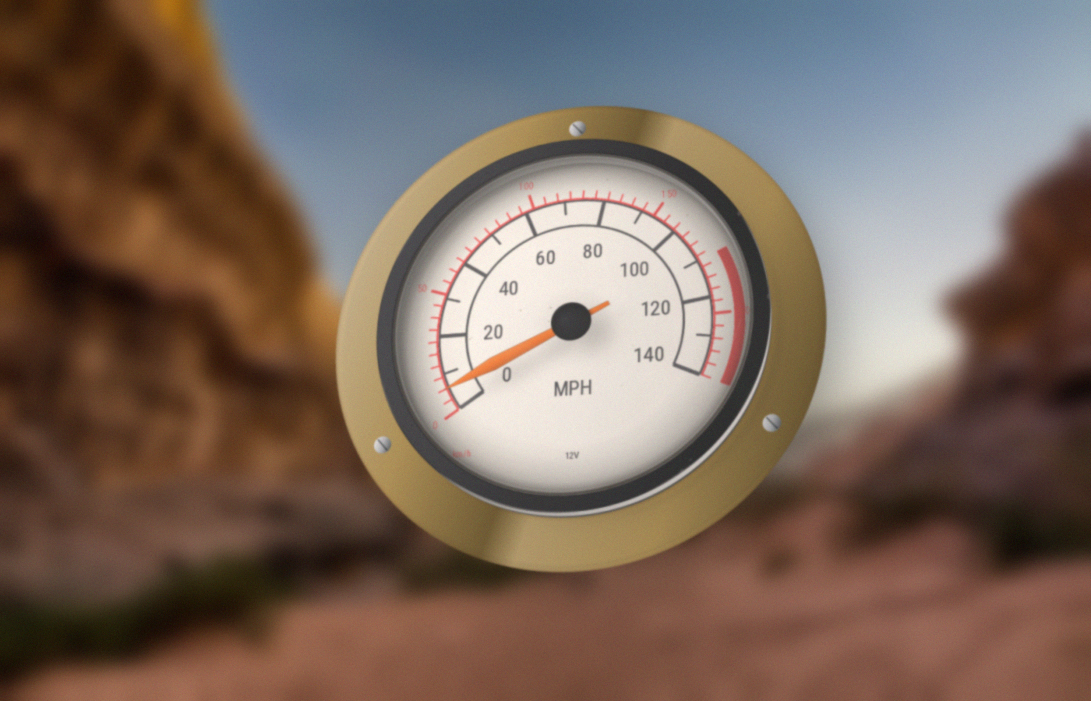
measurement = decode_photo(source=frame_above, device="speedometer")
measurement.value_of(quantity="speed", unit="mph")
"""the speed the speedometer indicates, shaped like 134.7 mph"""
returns 5 mph
